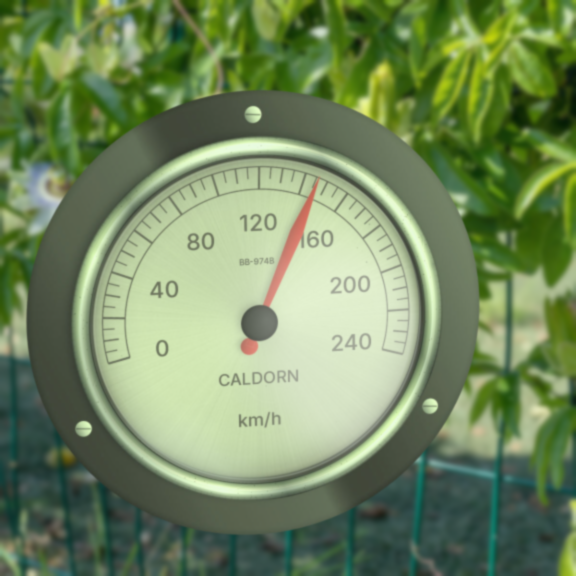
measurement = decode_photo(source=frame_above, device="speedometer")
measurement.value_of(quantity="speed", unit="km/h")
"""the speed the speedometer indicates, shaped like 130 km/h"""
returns 145 km/h
